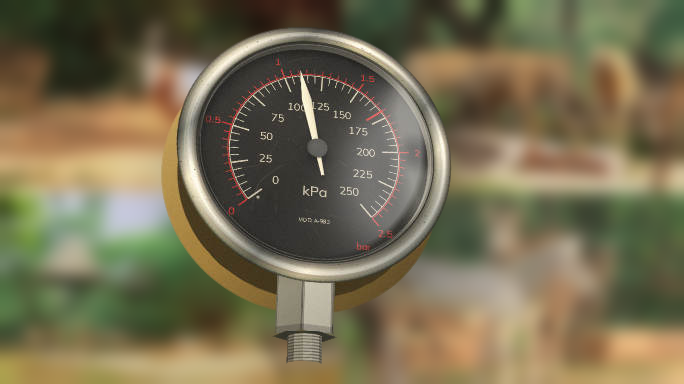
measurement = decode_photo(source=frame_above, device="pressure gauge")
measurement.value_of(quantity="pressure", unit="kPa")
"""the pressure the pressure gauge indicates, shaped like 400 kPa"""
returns 110 kPa
